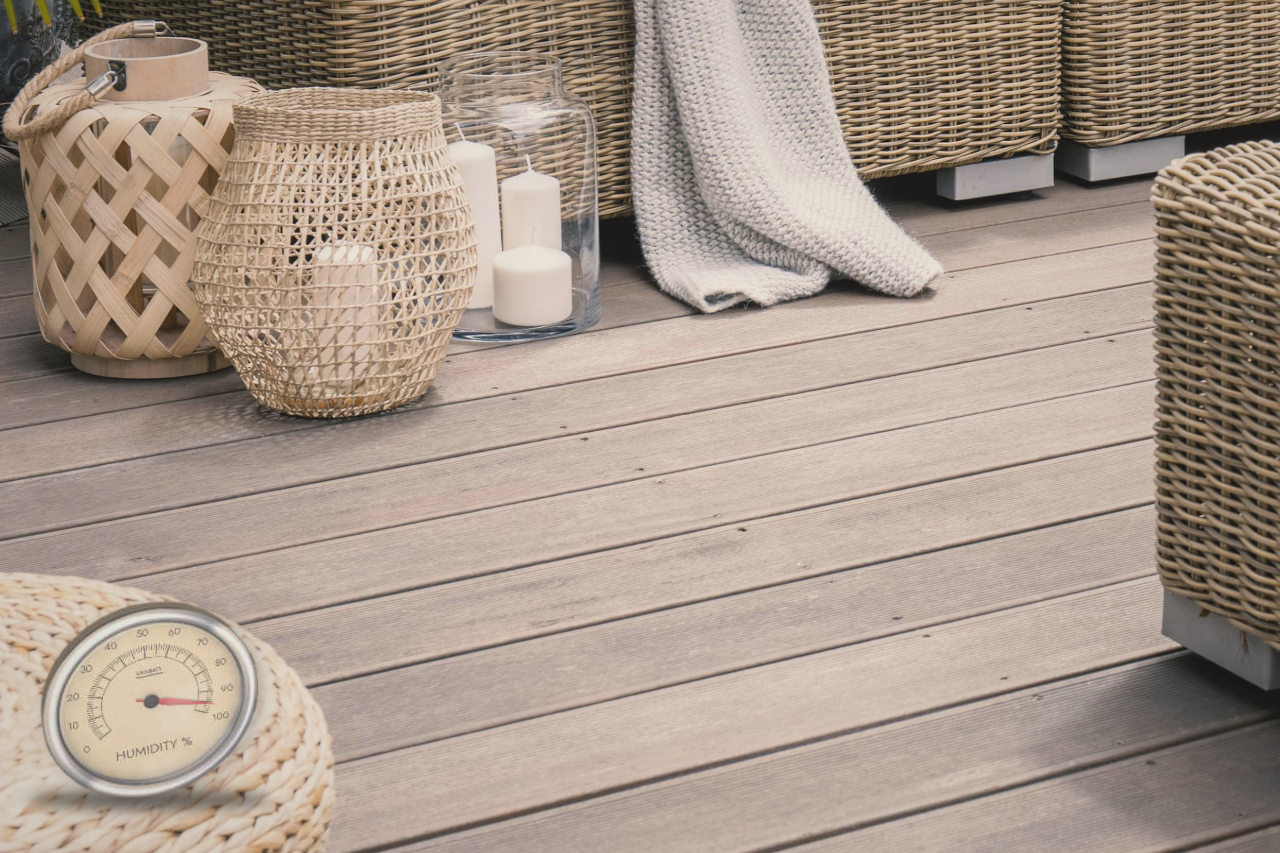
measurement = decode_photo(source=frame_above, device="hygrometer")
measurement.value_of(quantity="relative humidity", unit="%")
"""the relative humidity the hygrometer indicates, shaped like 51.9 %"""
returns 95 %
